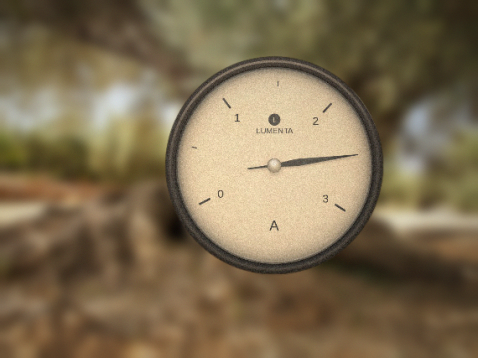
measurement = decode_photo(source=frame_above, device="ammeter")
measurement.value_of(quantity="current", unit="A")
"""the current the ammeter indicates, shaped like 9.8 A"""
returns 2.5 A
